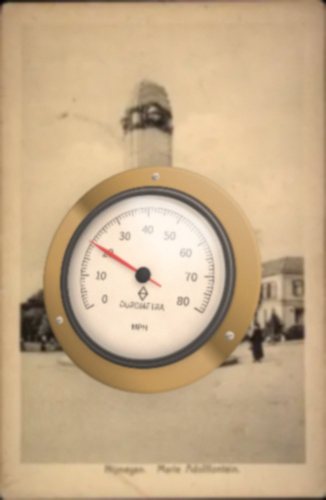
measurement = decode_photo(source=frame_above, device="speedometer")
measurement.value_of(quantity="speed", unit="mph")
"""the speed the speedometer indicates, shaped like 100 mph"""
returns 20 mph
